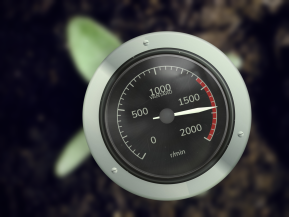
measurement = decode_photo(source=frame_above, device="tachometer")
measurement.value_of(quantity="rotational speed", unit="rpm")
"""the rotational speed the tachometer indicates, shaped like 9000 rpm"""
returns 1700 rpm
